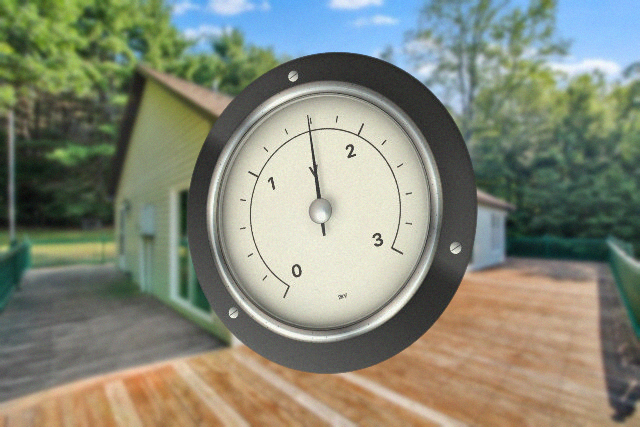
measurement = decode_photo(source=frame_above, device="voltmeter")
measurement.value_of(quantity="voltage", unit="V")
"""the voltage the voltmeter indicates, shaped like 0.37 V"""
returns 1.6 V
